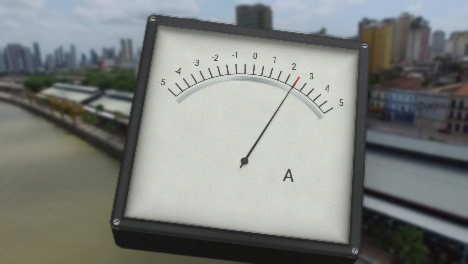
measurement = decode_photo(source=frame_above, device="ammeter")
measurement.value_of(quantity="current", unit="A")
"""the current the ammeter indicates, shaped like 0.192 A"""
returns 2.5 A
